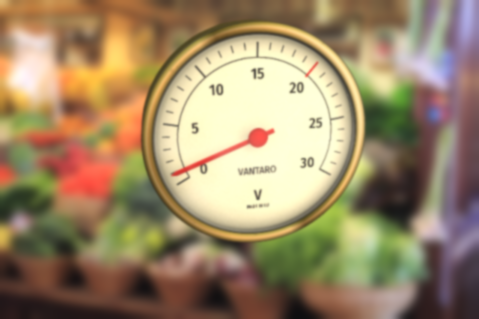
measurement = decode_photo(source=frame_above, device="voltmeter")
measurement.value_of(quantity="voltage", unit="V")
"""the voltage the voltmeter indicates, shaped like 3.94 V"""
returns 1 V
